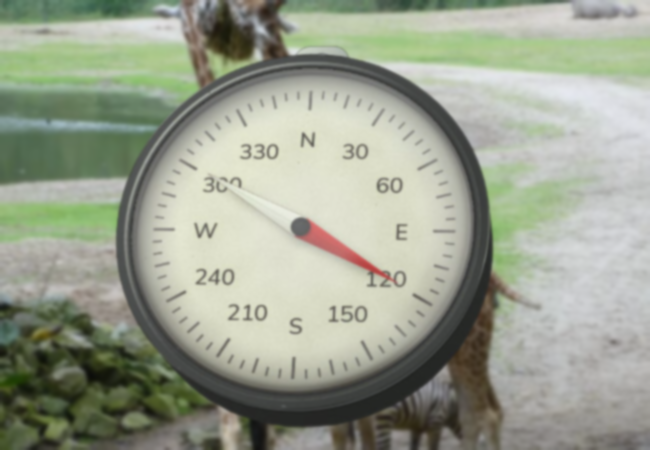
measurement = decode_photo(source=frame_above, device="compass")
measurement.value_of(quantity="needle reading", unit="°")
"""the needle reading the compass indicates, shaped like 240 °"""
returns 120 °
